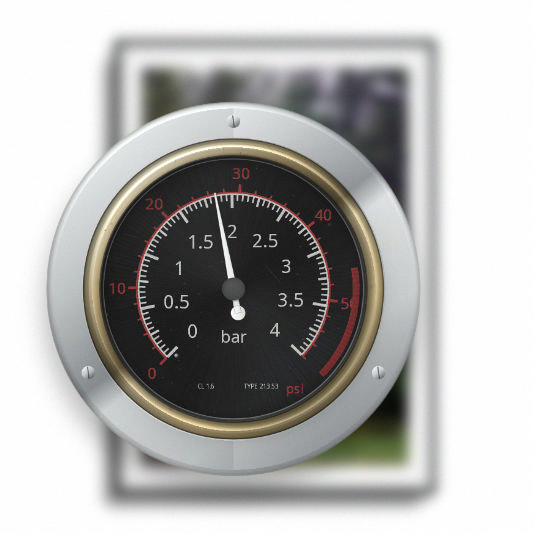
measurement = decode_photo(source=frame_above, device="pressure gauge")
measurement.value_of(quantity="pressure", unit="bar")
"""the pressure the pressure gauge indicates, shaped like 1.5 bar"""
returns 1.85 bar
